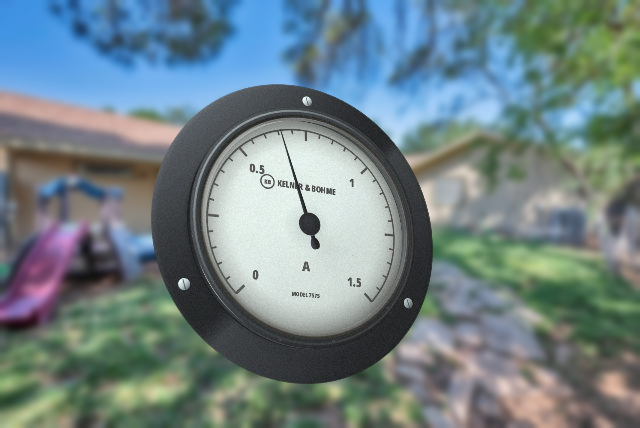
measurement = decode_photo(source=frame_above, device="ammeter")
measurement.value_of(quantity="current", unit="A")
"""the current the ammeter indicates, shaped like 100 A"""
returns 0.65 A
